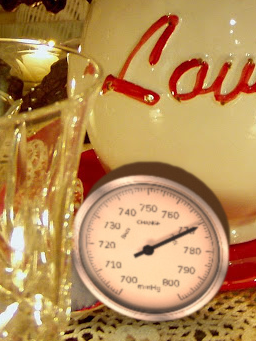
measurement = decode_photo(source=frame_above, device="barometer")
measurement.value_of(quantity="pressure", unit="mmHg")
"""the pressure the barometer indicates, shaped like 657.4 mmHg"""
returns 770 mmHg
